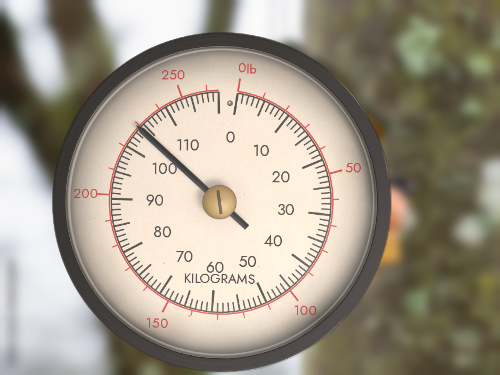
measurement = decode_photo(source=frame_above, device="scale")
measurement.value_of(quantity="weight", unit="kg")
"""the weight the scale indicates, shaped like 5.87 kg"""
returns 104 kg
